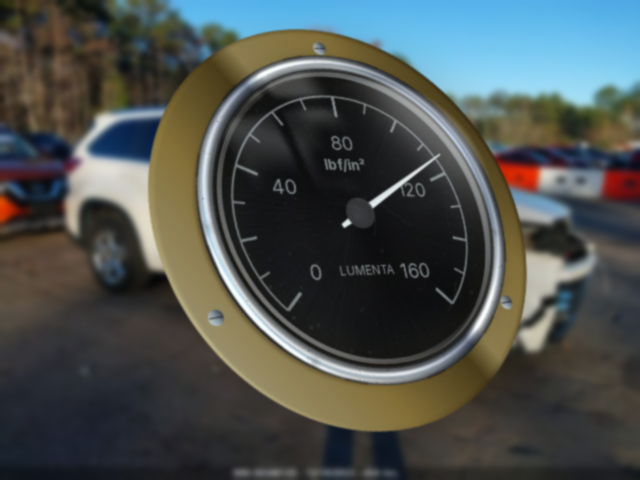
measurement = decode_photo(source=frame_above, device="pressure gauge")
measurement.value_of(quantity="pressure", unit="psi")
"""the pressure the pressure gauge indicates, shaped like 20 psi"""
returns 115 psi
